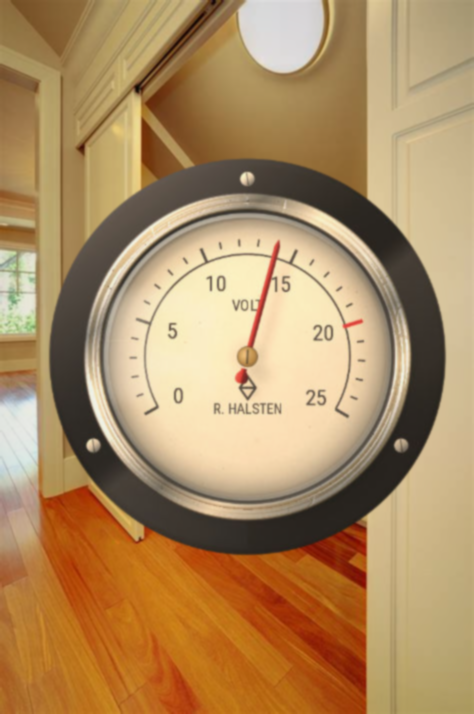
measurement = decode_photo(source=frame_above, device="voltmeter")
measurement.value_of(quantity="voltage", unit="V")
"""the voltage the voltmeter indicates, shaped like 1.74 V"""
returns 14 V
